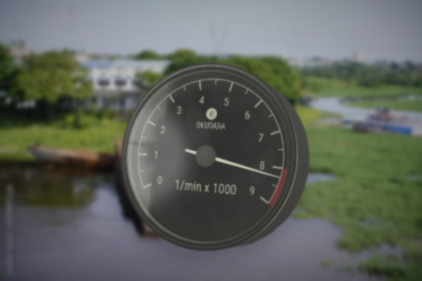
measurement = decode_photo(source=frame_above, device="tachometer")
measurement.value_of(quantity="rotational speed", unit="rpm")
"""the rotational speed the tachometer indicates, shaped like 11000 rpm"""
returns 8250 rpm
